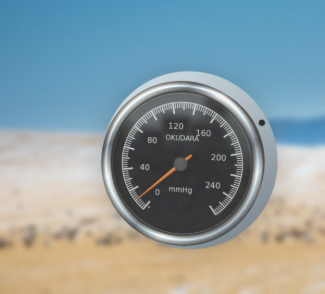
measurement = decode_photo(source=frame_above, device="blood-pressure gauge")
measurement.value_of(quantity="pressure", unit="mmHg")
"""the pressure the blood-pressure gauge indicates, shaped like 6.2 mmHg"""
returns 10 mmHg
